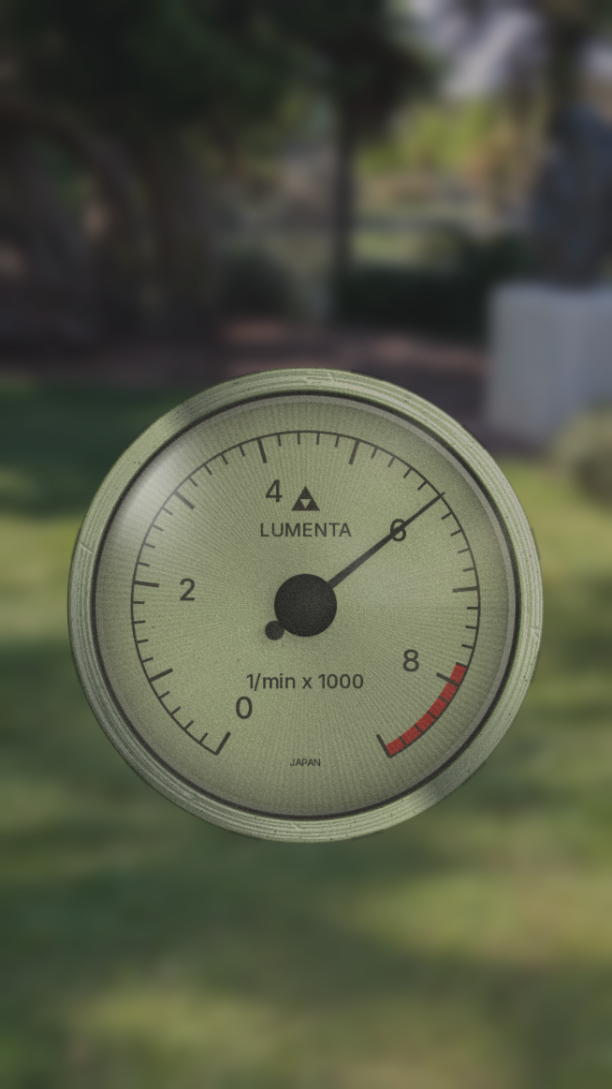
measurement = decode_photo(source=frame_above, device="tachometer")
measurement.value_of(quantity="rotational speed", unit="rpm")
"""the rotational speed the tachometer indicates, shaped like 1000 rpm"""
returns 6000 rpm
